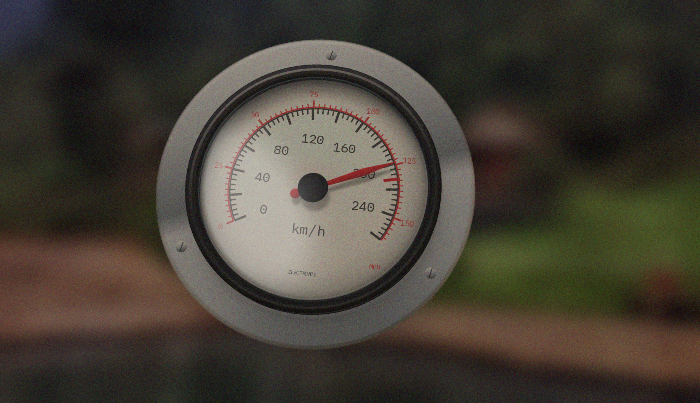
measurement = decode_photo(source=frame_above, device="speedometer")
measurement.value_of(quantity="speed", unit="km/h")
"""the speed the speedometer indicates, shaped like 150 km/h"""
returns 200 km/h
